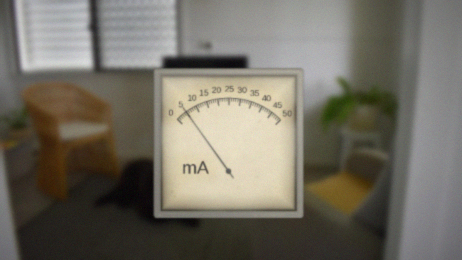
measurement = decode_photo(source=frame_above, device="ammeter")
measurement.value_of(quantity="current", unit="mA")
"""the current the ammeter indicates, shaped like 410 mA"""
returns 5 mA
